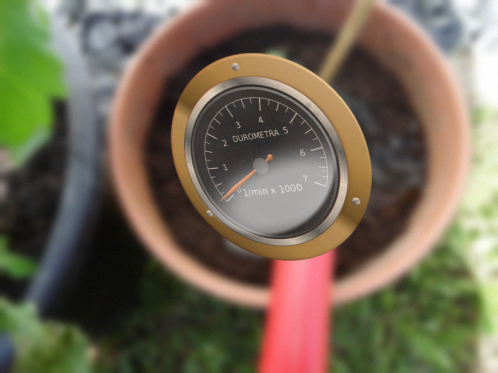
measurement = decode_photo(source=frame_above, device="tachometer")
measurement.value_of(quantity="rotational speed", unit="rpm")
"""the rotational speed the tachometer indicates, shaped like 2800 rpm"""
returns 125 rpm
